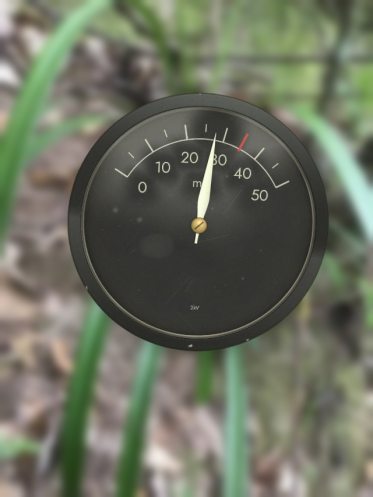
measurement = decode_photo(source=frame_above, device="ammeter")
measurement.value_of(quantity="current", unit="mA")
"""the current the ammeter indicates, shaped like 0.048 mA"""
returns 27.5 mA
